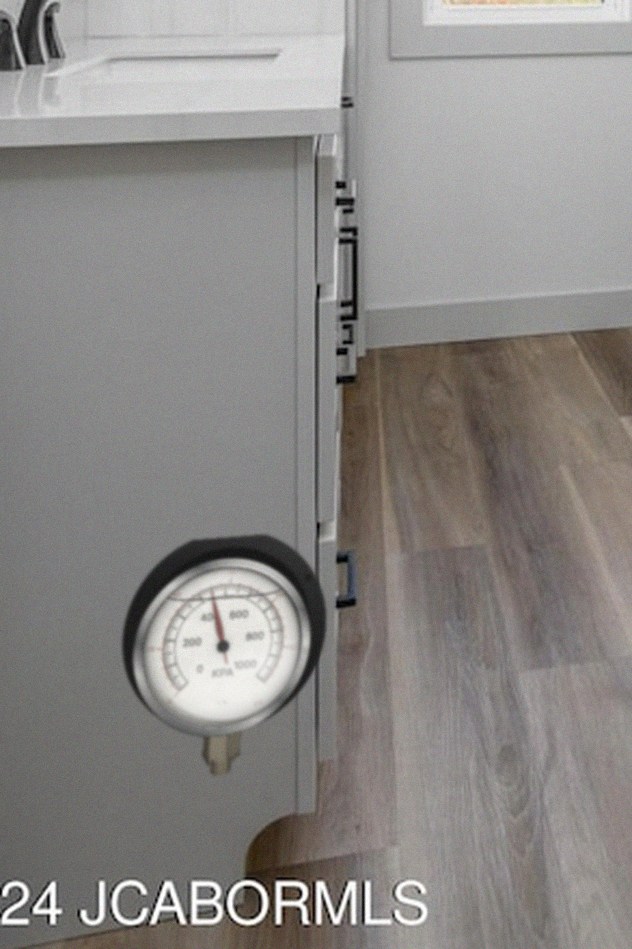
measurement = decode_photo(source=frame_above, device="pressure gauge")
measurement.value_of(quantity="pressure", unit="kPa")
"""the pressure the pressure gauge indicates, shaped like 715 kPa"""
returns 450 kPa
